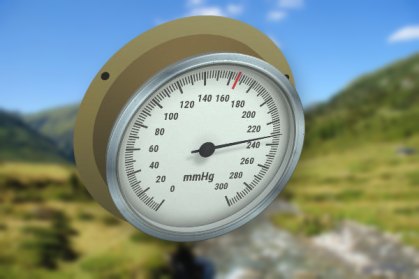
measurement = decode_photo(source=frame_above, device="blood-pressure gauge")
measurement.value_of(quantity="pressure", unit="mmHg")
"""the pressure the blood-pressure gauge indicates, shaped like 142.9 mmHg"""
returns 230 mmHg
